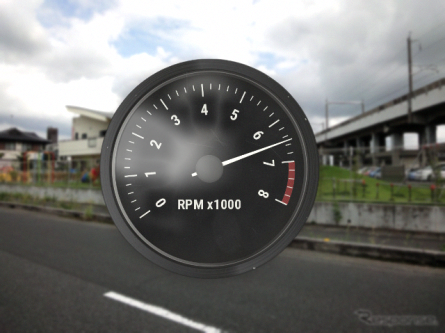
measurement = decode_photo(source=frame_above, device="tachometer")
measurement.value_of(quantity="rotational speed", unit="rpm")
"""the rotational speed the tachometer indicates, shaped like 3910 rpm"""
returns 6500 rpm
